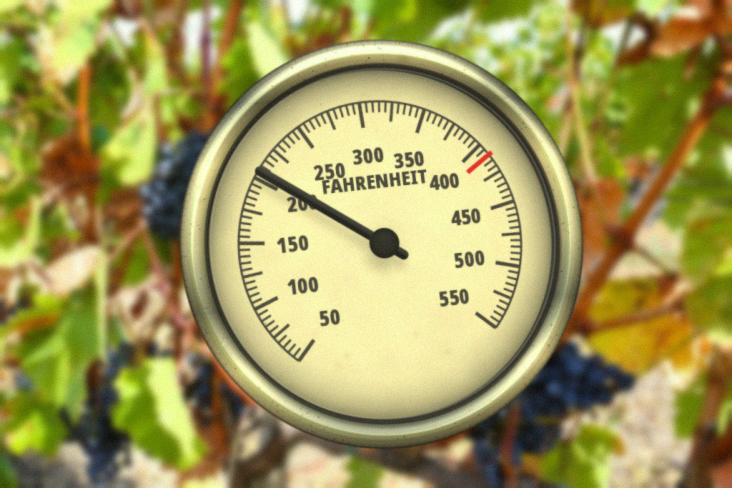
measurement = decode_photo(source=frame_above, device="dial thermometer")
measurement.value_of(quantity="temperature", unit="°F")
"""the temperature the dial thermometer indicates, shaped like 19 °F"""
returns 205 °F
